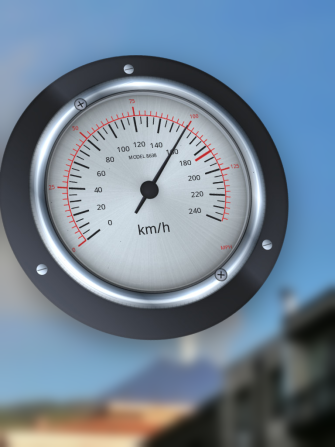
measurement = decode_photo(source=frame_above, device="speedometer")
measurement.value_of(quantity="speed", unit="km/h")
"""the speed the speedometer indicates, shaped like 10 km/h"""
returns 160 km/h
